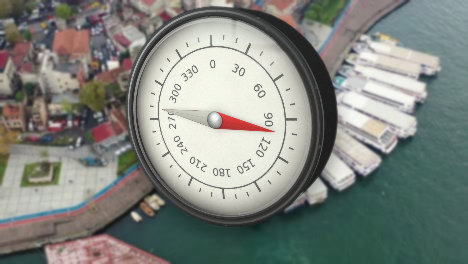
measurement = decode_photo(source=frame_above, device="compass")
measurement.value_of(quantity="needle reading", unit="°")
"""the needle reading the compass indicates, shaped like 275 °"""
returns 100 °
